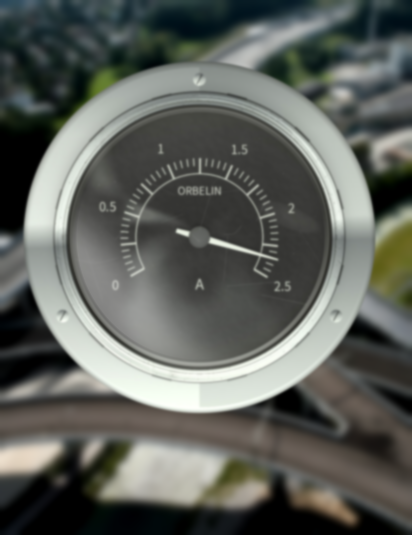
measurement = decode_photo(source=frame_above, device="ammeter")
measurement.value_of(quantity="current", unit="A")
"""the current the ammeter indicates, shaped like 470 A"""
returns 2.35 A
